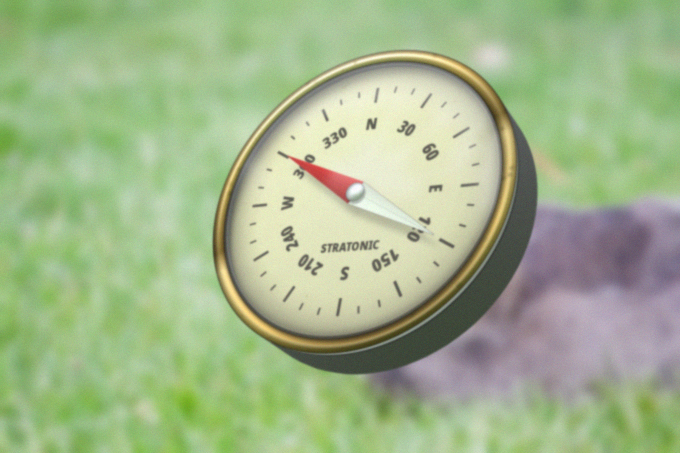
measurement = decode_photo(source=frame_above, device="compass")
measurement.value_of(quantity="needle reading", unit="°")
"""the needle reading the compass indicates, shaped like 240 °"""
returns 300 °
